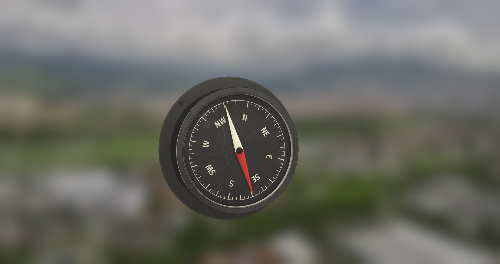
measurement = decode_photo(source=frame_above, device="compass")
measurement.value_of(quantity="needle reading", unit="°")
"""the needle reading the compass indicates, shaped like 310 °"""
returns 150 °
